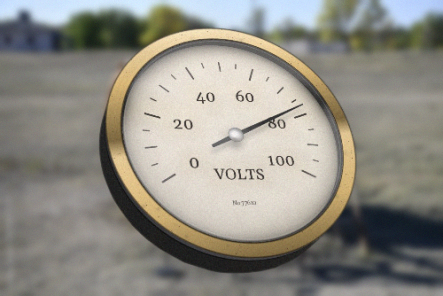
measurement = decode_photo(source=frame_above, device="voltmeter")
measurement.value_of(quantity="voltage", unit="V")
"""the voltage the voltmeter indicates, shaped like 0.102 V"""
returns 77.5 V
